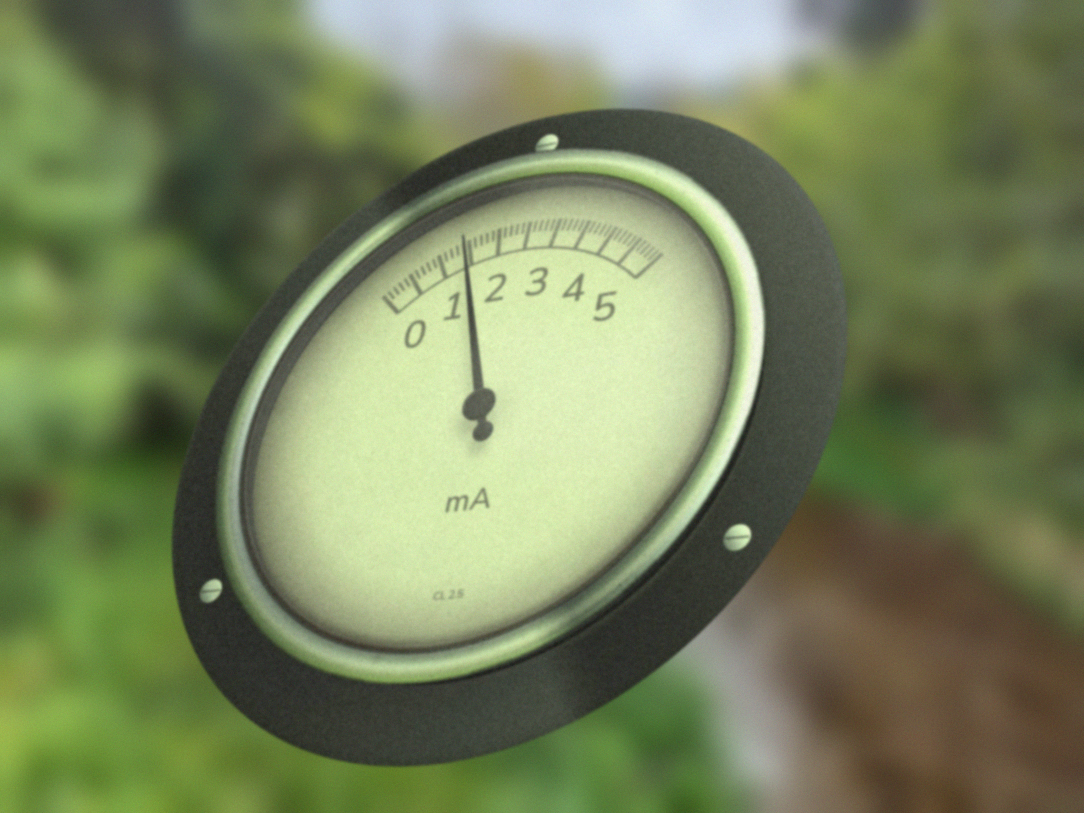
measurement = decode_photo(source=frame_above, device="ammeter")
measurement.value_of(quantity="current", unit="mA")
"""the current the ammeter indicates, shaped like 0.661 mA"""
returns 1.5 mA
